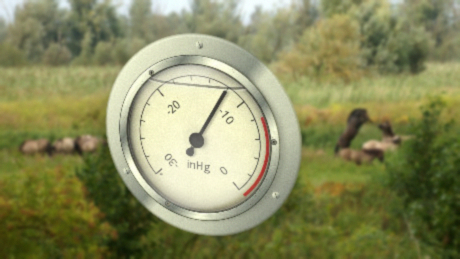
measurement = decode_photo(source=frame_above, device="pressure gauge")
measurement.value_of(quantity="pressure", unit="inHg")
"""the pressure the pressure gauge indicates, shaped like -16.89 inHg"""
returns -12 inHg
